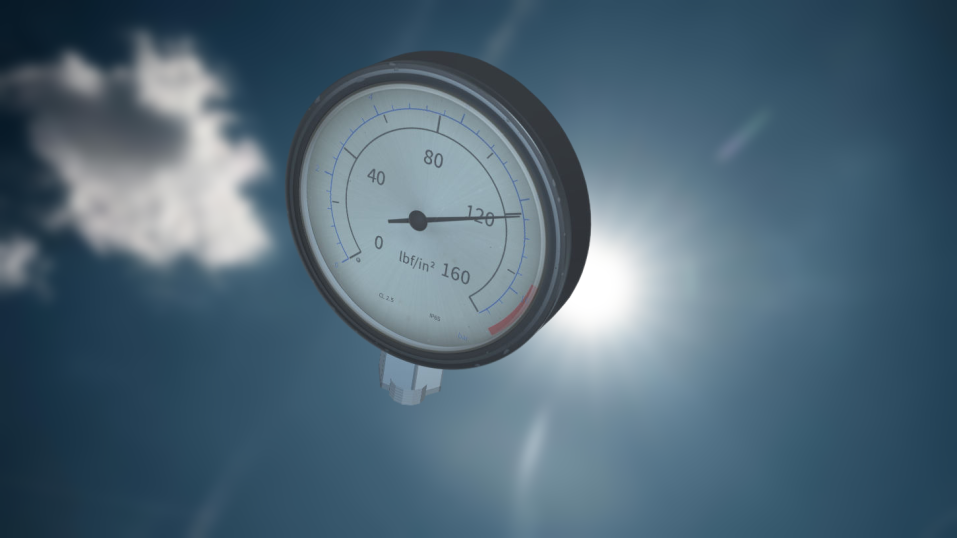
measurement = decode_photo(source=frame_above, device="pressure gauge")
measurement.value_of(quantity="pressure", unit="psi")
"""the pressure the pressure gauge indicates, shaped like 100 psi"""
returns 120 psi
